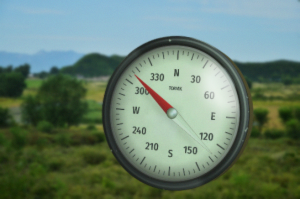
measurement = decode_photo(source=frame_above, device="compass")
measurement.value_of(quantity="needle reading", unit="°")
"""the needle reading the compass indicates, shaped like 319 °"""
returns 310 °
